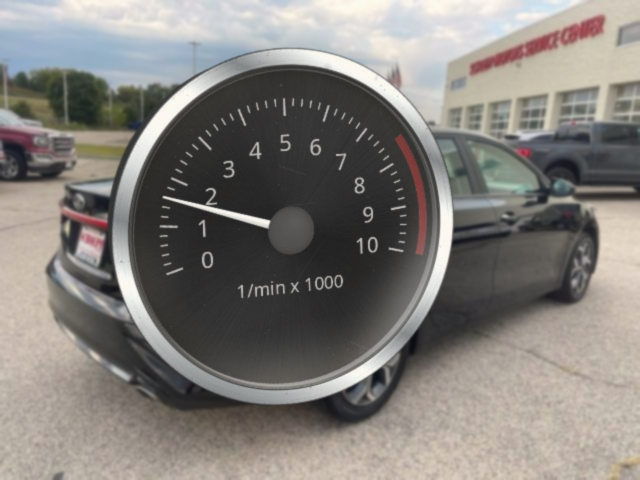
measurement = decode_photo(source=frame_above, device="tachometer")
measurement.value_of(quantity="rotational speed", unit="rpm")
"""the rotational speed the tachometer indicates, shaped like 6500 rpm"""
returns 1600 rpm
